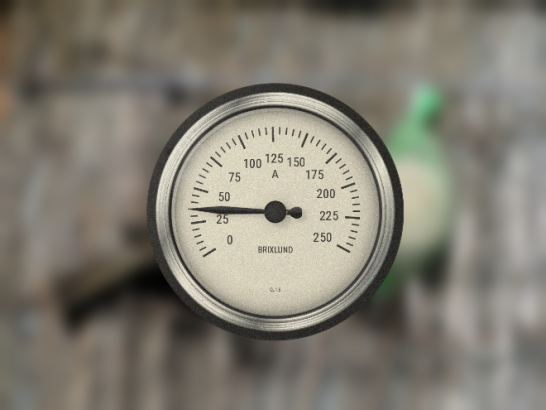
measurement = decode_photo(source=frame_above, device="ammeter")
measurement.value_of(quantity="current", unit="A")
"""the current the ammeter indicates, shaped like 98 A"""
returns 35 A
